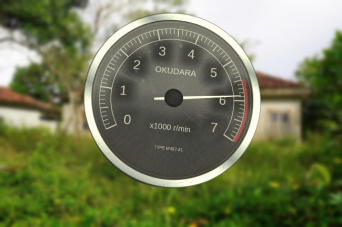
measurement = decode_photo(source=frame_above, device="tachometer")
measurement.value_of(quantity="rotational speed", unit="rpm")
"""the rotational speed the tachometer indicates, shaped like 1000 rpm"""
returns 5900 rpm
